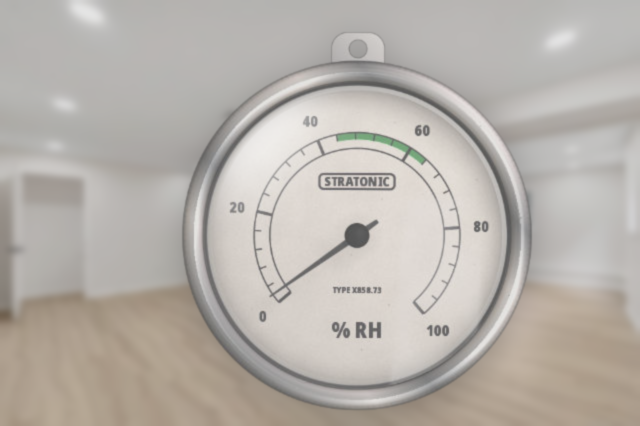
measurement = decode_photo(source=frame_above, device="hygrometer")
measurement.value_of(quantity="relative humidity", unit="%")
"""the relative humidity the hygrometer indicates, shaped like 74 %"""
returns 2 %
